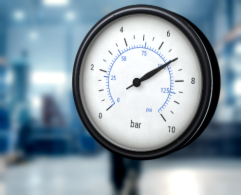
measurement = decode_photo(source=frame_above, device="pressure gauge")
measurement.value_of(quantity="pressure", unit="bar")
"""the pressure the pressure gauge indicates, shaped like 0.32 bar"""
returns 7 bar
